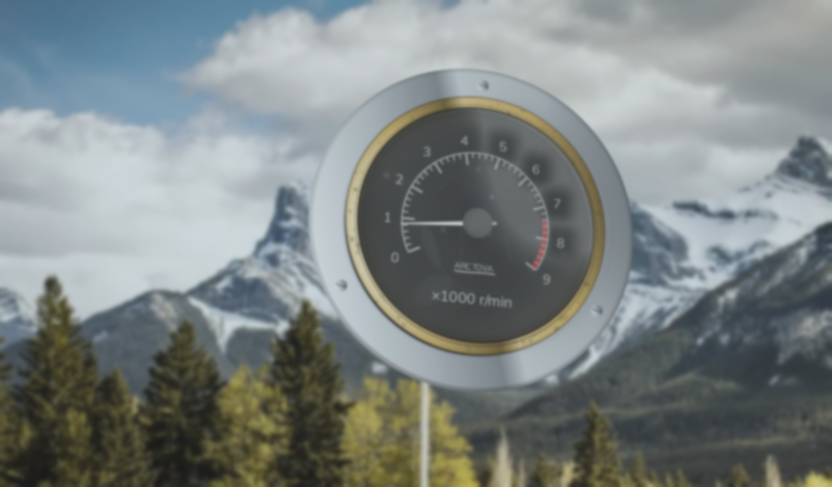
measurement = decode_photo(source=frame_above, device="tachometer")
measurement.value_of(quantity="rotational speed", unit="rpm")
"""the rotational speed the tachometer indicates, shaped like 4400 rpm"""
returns 800 rpm
